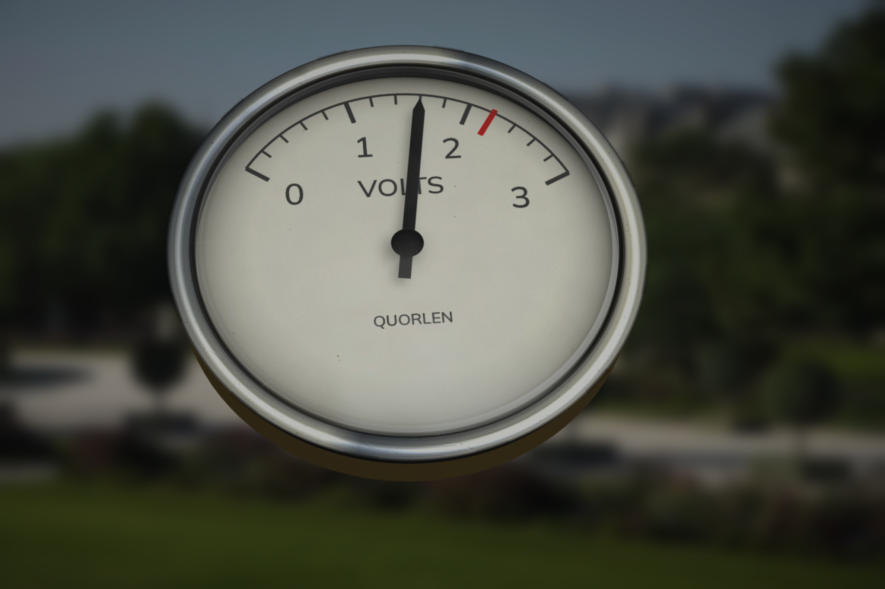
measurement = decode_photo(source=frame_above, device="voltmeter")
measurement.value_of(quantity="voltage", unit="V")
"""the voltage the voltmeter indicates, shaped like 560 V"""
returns 1.6 V
